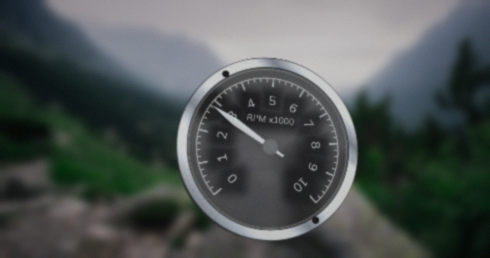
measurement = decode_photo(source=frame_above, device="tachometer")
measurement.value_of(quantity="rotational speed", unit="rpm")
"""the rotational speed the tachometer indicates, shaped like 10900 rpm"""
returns 2800 rpm
